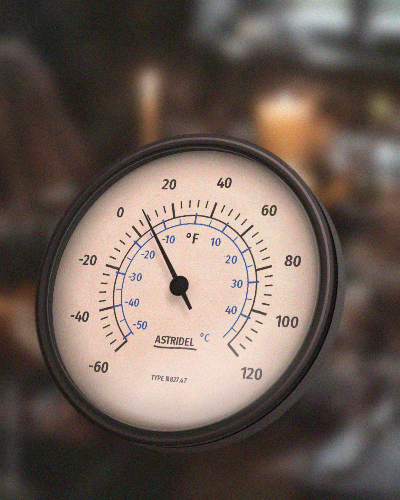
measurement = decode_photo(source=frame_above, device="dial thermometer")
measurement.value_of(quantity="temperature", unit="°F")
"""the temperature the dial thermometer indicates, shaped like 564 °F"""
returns 8 °F
